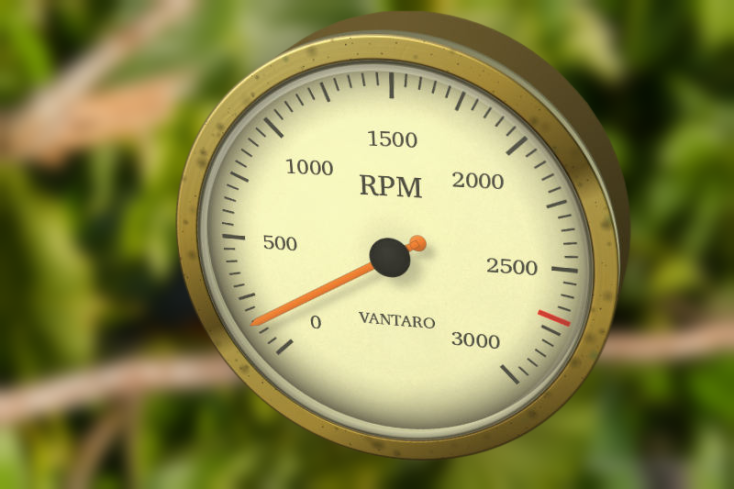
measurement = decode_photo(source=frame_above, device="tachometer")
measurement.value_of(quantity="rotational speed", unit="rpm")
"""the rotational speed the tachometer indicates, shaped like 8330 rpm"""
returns 150 rpm
